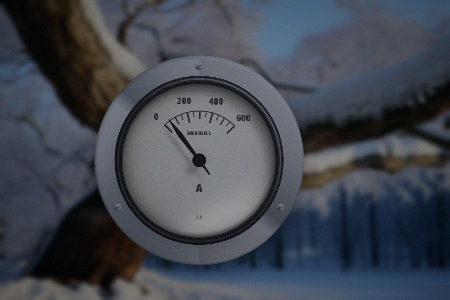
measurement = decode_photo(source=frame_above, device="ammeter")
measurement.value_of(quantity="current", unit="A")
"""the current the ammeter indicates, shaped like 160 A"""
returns 50 A
